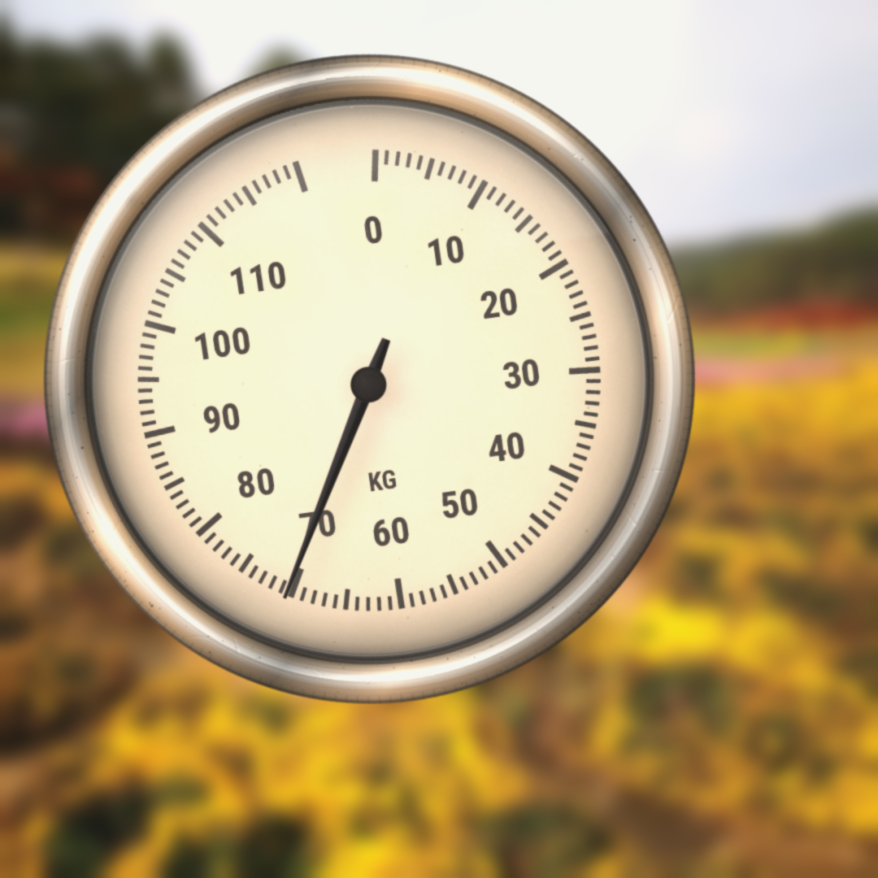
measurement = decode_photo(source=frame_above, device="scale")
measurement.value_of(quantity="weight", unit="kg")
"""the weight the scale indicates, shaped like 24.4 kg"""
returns 70.5 kg
